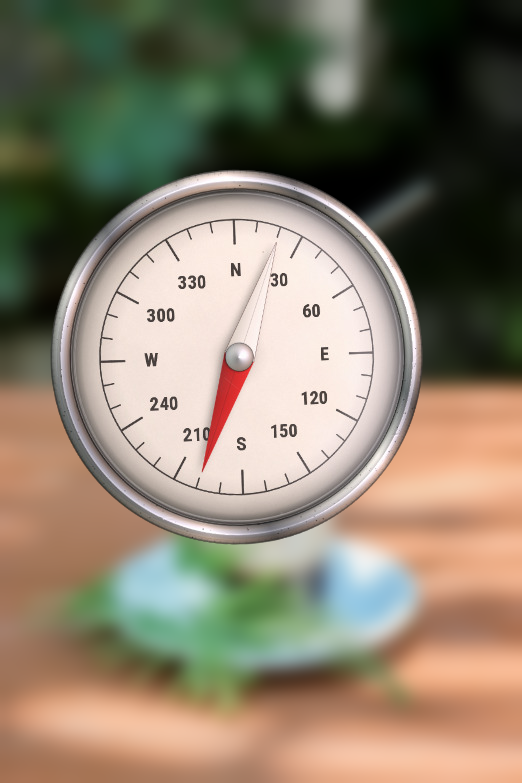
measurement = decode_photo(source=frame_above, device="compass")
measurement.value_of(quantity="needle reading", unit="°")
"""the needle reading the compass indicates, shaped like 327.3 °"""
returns 200 °
